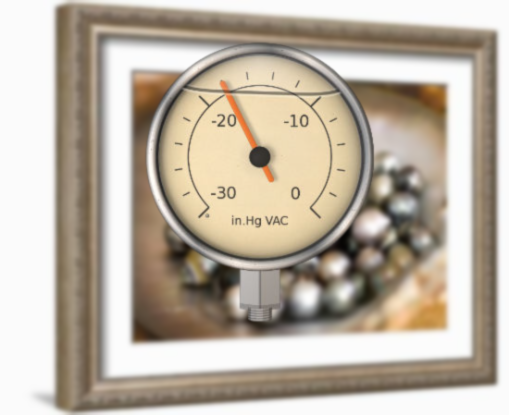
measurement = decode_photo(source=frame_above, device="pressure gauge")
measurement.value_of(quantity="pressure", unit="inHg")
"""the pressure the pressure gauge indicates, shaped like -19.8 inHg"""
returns -18 inHg
